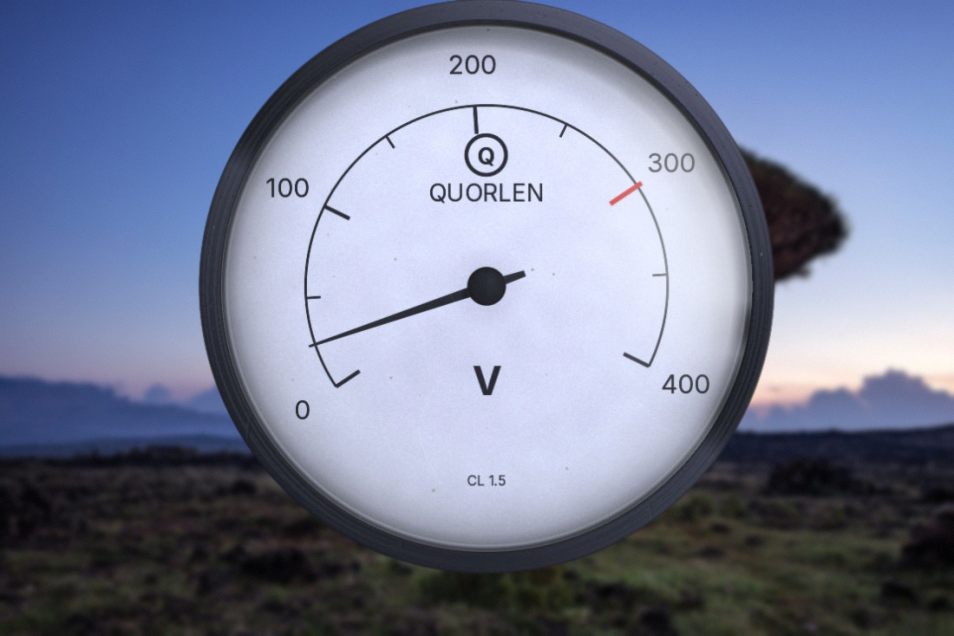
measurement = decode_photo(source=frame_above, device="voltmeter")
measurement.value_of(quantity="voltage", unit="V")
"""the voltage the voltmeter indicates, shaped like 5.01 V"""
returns 25 V
